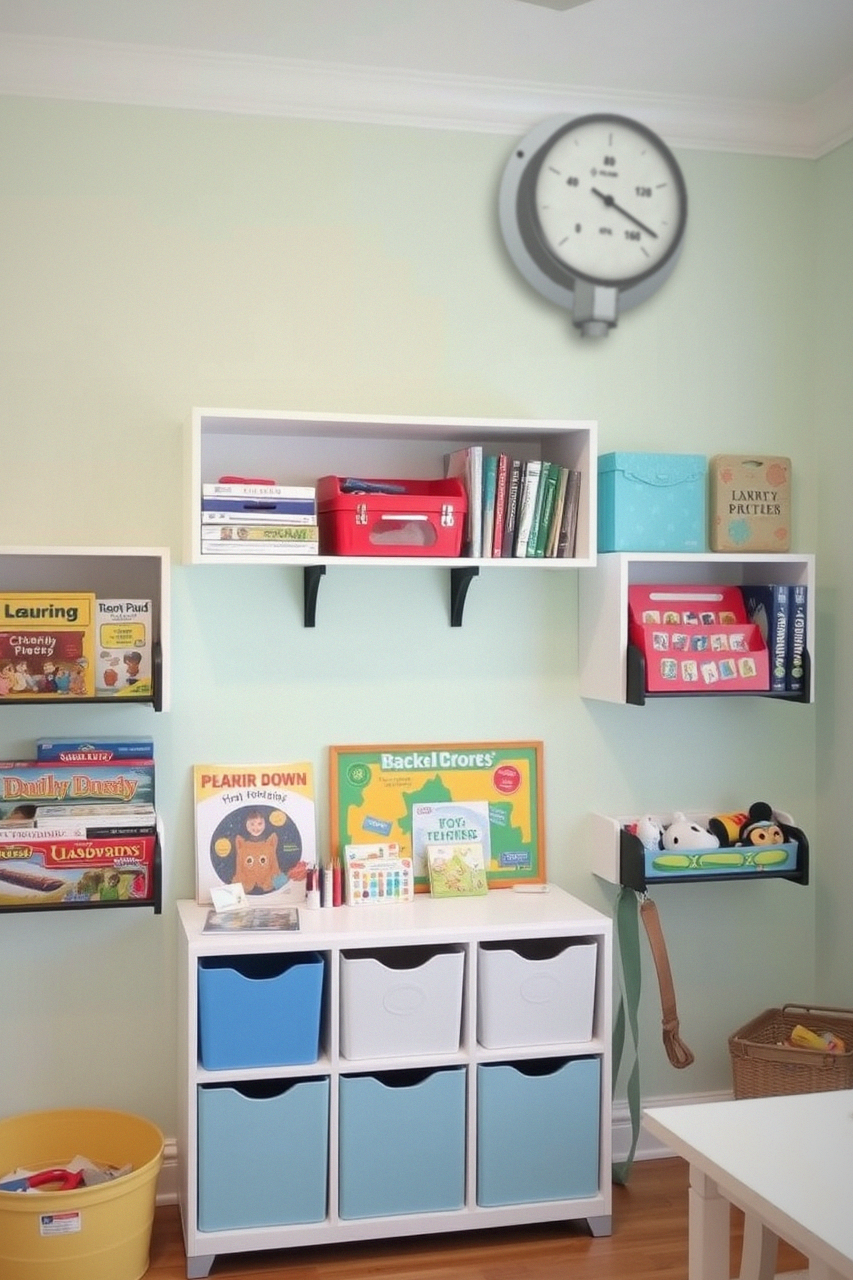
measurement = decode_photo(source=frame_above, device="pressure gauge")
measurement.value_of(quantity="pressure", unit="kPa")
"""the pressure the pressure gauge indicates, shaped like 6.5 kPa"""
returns 150 kPa
